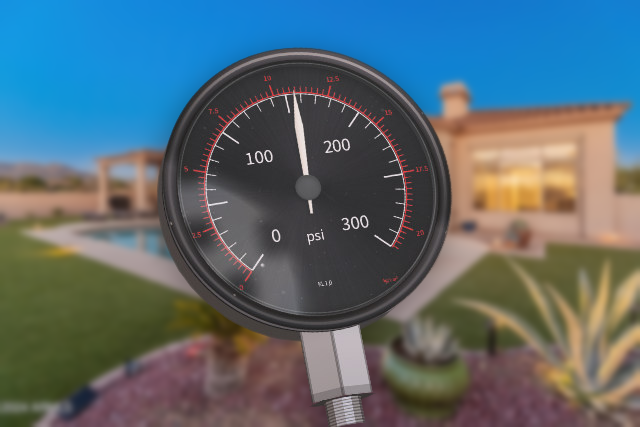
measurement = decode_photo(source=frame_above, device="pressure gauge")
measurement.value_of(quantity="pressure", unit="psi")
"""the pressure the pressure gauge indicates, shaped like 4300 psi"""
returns 155 psi
